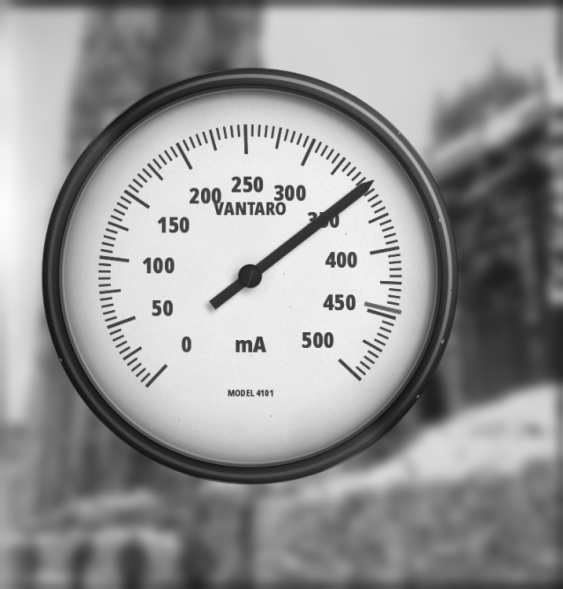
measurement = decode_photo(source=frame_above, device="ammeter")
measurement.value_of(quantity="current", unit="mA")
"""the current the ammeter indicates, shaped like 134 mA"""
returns 350 mA
